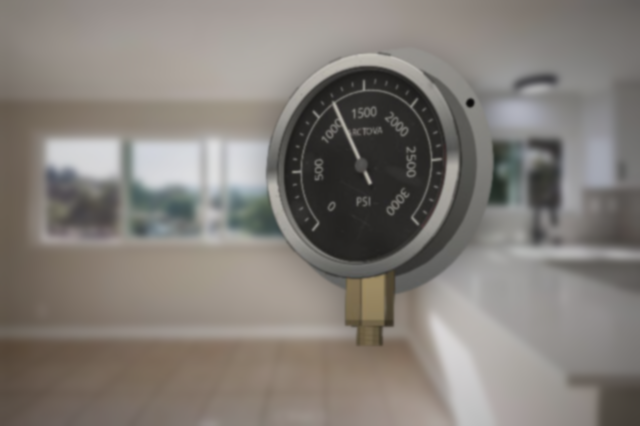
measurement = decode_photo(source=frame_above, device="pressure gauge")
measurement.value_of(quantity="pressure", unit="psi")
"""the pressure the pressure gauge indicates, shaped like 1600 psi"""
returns 1200 psi
